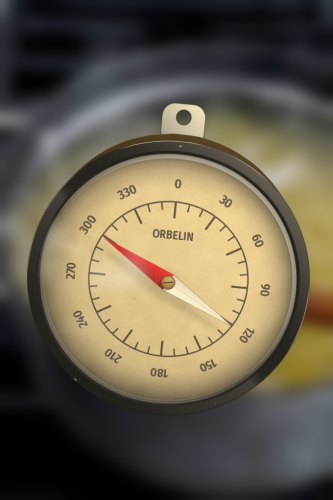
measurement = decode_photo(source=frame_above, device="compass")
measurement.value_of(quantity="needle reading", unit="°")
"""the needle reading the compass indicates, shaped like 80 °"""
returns 300 °
